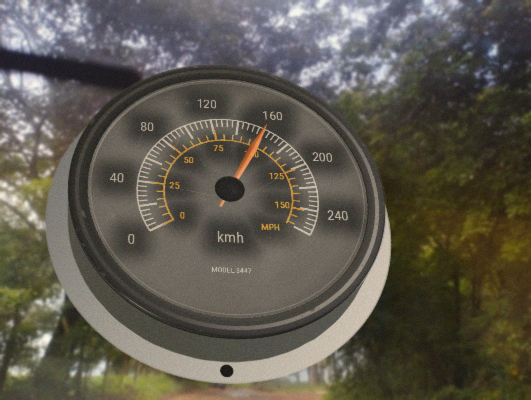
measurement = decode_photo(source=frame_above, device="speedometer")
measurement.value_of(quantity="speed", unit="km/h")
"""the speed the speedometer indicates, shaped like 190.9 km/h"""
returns 160 km/h
